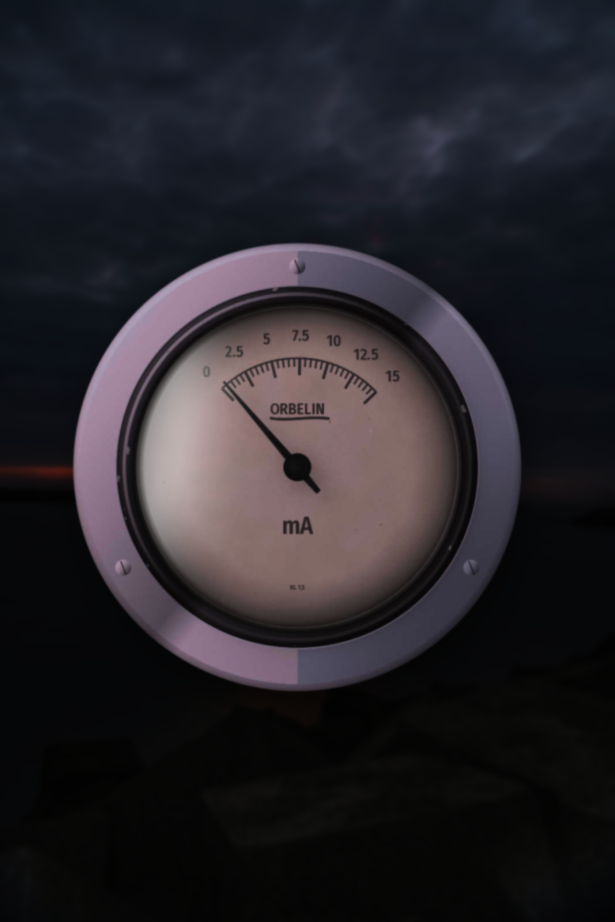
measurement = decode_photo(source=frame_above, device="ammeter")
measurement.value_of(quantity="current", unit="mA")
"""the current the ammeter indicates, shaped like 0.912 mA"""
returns 0.5 mA
